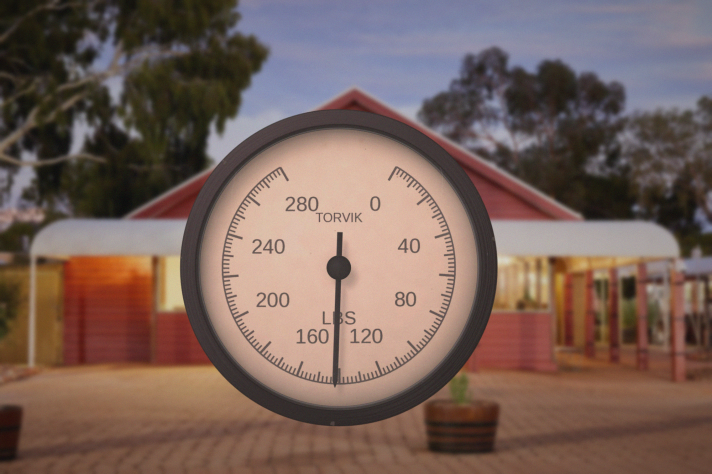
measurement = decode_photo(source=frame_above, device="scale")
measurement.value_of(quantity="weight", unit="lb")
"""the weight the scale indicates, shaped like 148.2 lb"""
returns 142 lb
